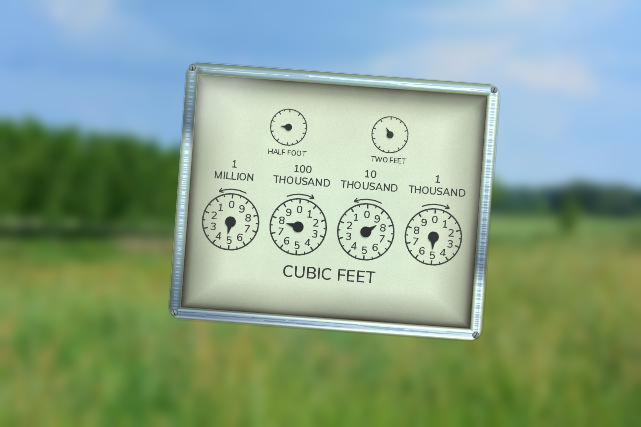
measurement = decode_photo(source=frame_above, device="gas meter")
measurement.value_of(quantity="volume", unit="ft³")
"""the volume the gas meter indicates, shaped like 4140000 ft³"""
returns 478500 ft³
